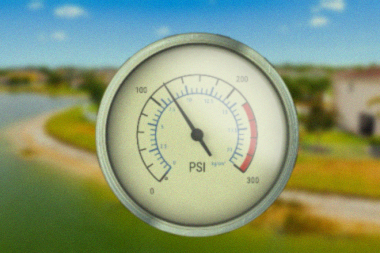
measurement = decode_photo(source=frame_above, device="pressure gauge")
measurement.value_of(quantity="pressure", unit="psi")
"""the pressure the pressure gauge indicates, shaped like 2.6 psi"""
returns 120 psi
